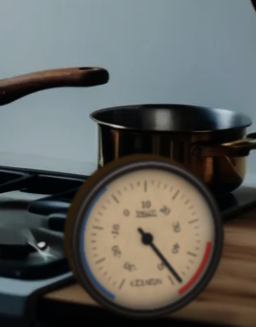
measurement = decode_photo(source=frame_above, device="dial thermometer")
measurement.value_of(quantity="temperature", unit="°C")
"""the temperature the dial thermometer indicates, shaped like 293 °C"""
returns 48 °C
